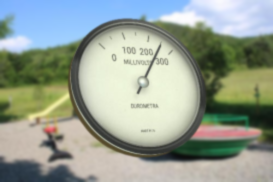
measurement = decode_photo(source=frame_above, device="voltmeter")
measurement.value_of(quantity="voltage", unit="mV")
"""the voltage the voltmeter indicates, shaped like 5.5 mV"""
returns 250 mV
